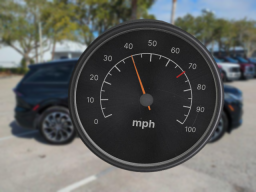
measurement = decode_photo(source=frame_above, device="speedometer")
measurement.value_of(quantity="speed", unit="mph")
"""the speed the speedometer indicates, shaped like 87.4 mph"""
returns 40 mph
